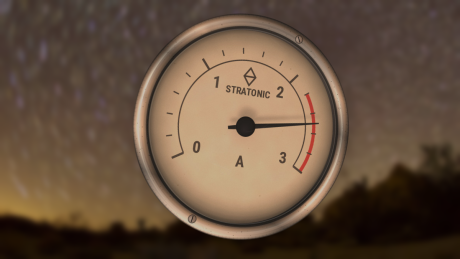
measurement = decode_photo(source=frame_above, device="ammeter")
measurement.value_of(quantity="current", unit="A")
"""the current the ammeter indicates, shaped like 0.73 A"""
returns 2.5 A
